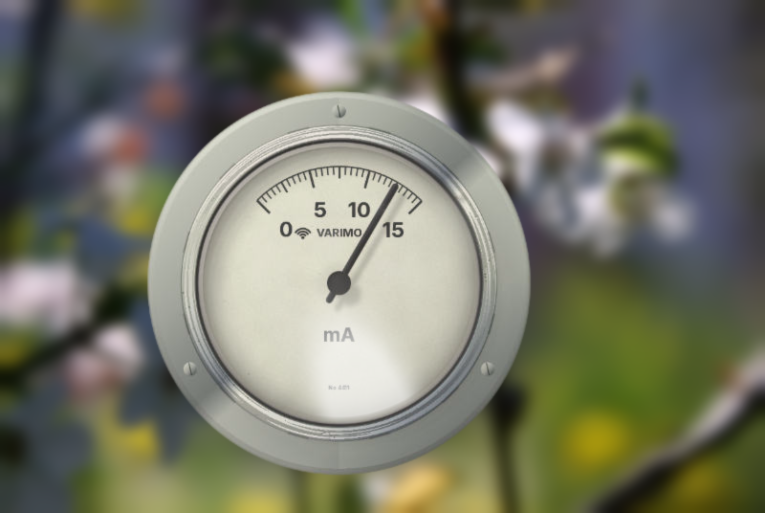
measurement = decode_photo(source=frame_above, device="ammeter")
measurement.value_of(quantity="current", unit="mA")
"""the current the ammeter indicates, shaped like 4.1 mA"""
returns 12.5 mA
